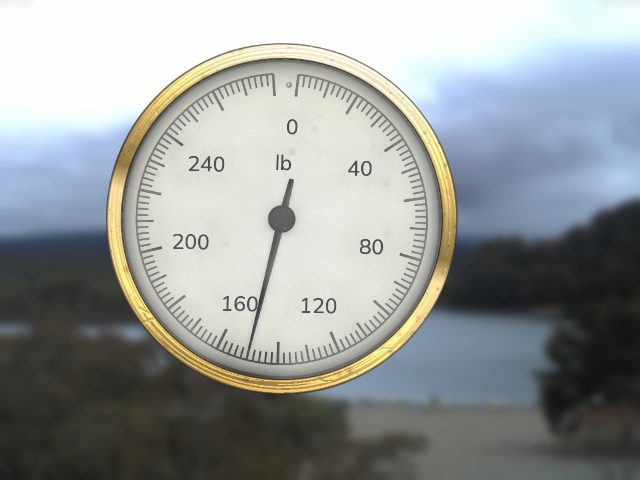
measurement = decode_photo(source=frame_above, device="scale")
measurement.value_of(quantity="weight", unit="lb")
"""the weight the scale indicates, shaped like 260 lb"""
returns 150 lb
